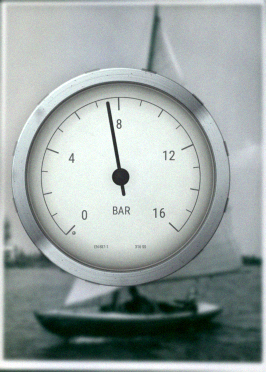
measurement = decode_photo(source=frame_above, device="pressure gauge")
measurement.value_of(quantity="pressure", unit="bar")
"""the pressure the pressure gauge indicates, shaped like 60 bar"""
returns 7.5 bar
